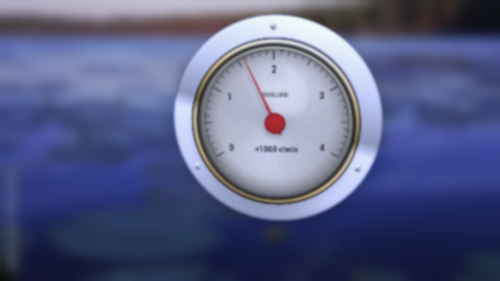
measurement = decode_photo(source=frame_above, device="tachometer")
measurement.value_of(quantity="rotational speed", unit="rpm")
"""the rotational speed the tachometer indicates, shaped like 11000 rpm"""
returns 1600 rpm
